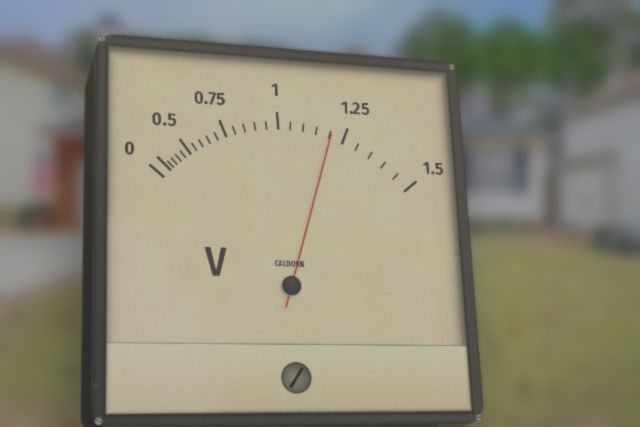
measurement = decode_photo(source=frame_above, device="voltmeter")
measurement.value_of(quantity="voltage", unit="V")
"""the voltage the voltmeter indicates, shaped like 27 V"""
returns 1.2 V
